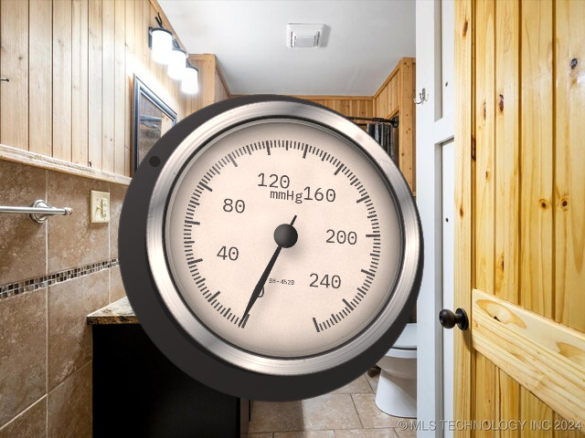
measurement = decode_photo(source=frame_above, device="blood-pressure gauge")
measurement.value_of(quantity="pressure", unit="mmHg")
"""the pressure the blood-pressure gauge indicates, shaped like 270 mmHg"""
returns 2 mmHg
